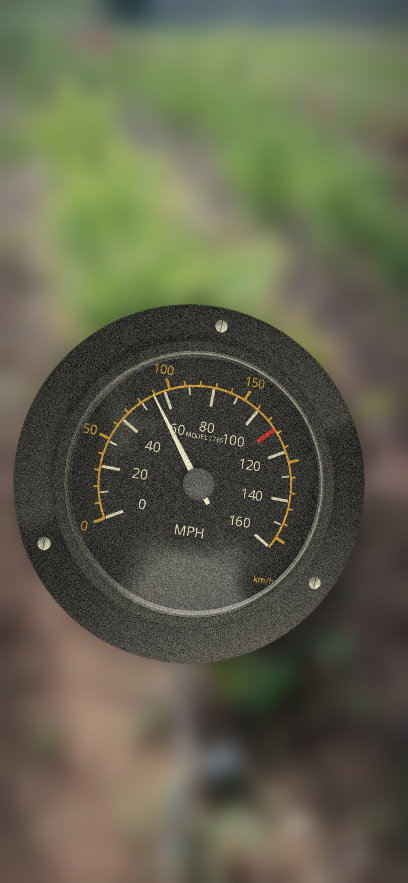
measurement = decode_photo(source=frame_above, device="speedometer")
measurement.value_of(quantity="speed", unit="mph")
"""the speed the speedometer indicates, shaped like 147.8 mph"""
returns 55 mph
